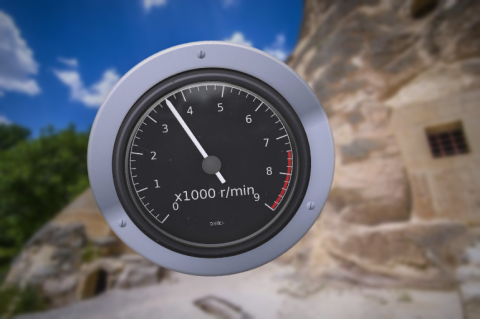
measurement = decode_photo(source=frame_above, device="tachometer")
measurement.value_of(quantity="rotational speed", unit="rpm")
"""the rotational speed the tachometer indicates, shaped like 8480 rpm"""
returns 3600 rpm
